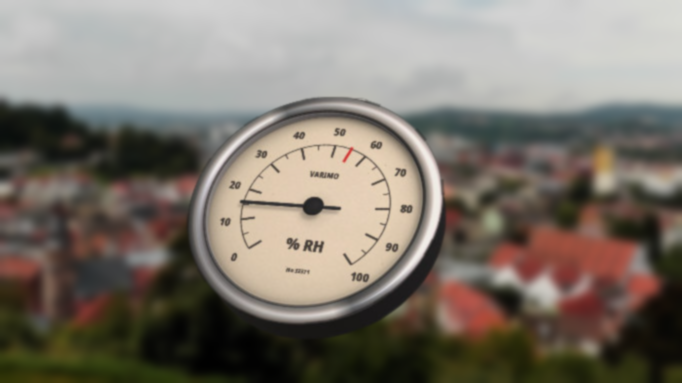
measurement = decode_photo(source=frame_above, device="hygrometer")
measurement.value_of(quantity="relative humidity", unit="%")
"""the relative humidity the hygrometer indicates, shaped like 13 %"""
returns 15 %
